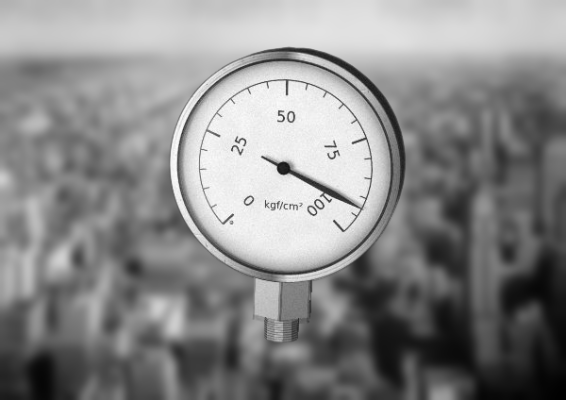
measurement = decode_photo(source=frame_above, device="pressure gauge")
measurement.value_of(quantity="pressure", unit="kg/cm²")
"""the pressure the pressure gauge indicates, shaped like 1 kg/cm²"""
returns 92.5 kg/cm²
